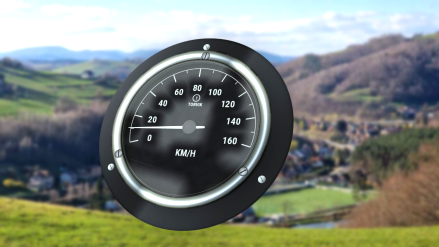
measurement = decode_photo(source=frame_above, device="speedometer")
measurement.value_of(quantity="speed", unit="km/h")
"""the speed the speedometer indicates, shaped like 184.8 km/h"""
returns 10 km/h
